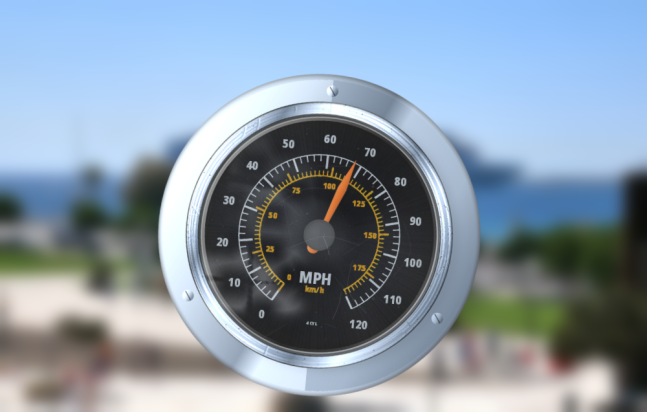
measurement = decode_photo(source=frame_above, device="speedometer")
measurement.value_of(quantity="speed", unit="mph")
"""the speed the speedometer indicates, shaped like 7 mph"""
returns 68 mph
